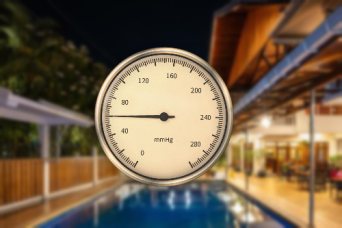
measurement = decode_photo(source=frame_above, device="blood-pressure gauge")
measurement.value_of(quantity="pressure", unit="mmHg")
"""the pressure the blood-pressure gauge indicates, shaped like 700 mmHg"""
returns 60 mmHg
